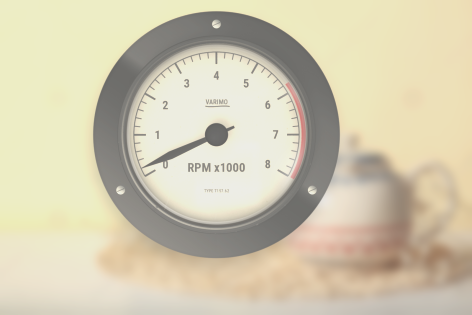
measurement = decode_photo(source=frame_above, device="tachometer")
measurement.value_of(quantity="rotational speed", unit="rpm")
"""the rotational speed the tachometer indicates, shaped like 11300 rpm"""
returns 200 rpm
